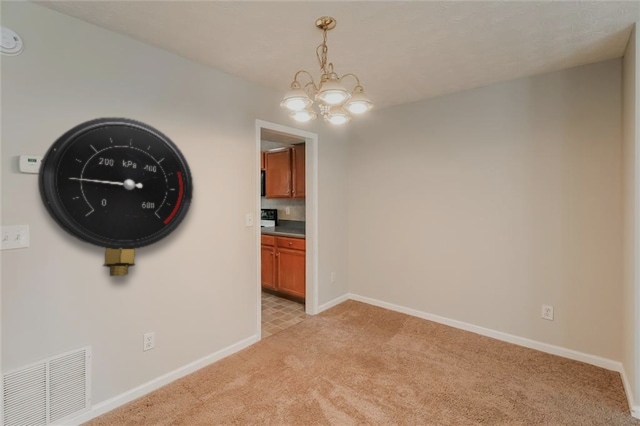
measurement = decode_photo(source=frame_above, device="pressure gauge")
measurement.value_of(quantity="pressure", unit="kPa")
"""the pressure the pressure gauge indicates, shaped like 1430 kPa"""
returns 100 kPa
